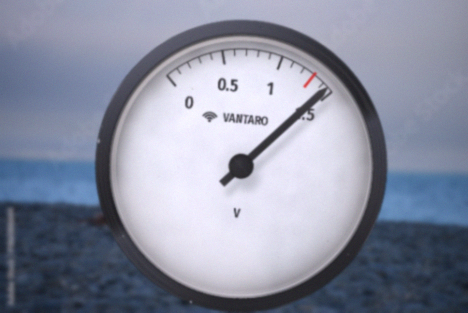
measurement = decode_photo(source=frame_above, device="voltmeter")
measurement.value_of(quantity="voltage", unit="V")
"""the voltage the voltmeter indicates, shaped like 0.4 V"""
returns 1.45 V
